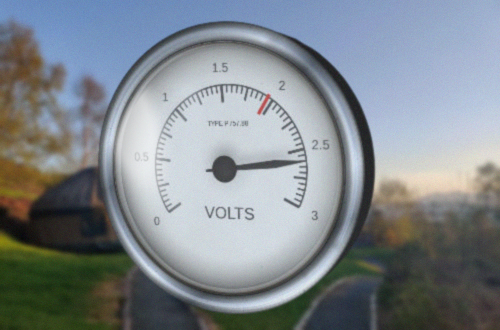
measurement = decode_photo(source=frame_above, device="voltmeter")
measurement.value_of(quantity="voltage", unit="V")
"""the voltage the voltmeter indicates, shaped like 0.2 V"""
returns 2.6 V
